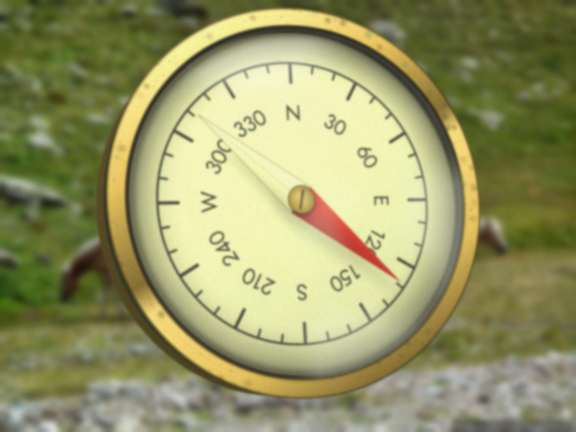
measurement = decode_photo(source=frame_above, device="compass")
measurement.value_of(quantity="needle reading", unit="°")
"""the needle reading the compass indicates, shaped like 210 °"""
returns 130 °
